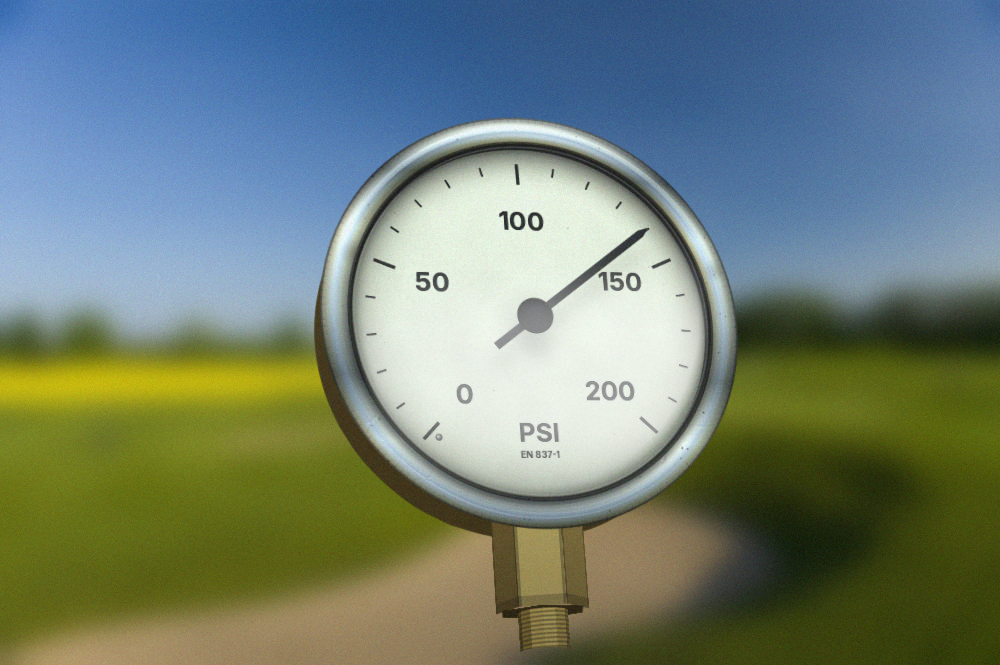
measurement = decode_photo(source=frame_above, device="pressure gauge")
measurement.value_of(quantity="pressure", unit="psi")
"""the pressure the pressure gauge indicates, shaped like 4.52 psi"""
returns 140 psi
